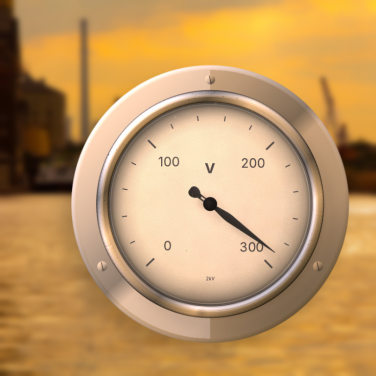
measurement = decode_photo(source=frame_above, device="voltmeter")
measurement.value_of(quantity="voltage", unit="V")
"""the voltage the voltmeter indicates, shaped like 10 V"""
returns 290 V
